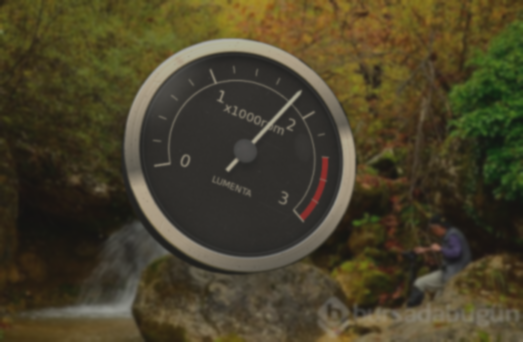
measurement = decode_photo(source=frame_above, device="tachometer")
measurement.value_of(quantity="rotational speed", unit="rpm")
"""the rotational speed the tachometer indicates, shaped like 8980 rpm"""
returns 1800 rpm
